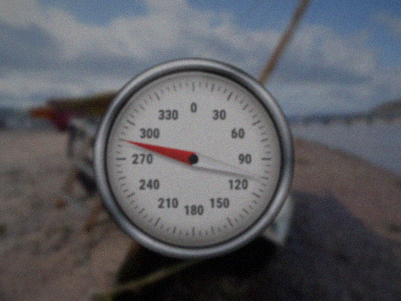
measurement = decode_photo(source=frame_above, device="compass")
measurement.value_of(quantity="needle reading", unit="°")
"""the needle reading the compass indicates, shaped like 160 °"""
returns 285 °
